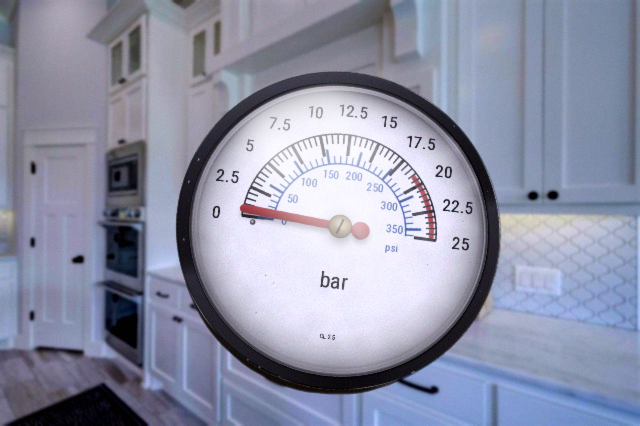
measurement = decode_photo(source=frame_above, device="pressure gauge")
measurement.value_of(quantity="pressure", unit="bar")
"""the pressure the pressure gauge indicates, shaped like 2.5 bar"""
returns 0.5 bar
